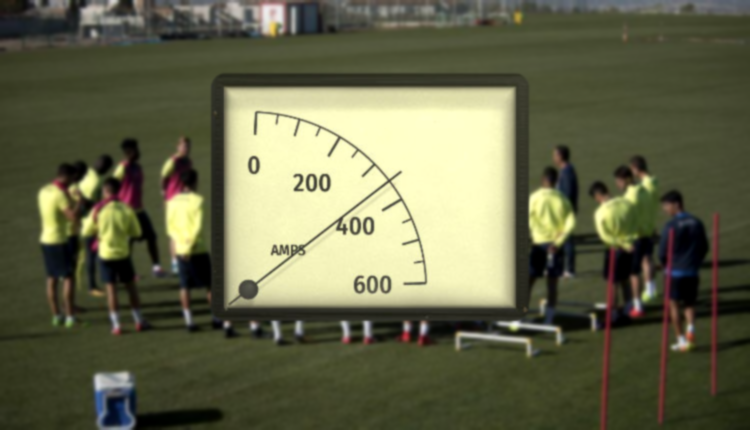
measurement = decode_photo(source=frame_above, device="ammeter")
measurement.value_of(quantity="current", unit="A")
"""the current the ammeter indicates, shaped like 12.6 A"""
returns 350 A
